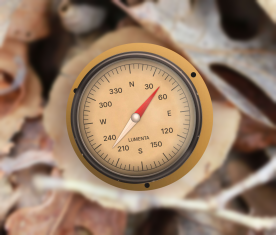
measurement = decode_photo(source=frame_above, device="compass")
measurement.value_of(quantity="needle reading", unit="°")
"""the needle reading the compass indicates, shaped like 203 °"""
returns 45 °
